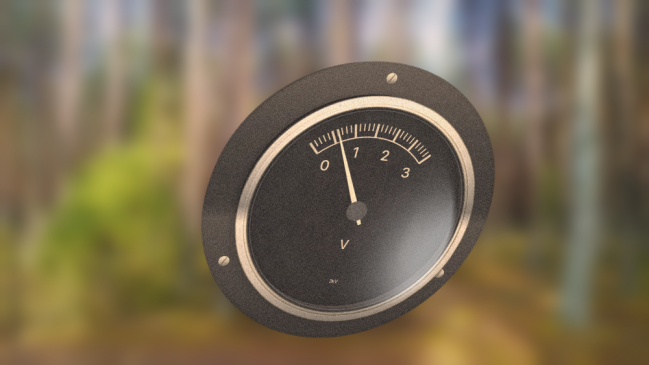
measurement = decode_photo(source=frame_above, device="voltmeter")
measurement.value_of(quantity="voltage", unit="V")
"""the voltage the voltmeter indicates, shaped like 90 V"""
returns 0.6 V
